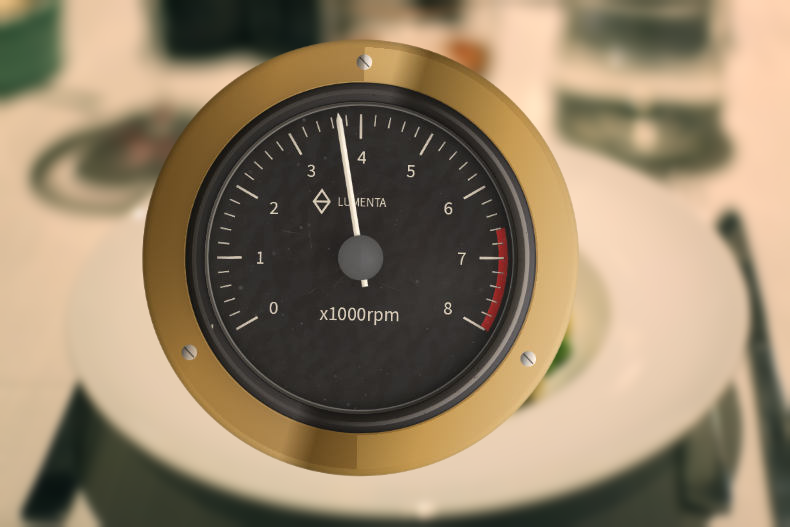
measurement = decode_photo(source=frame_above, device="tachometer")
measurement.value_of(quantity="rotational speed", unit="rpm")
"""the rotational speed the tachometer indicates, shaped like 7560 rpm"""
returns 3700 rpm
